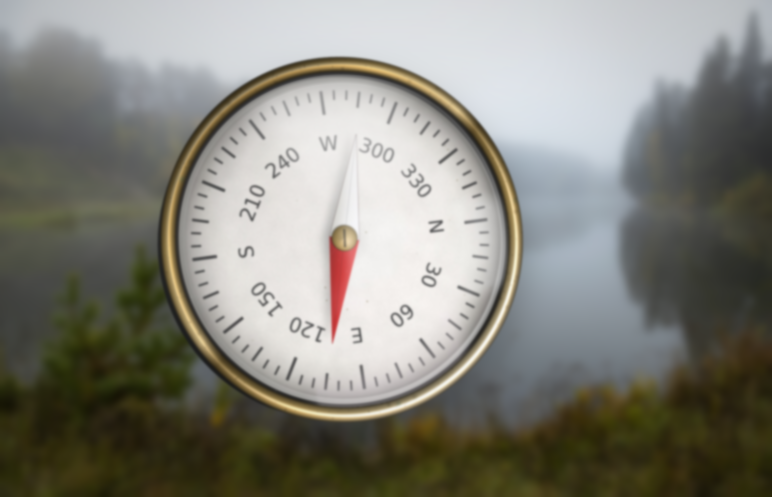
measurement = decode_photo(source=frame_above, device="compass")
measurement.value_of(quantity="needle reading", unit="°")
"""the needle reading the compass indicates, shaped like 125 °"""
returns 105 °
